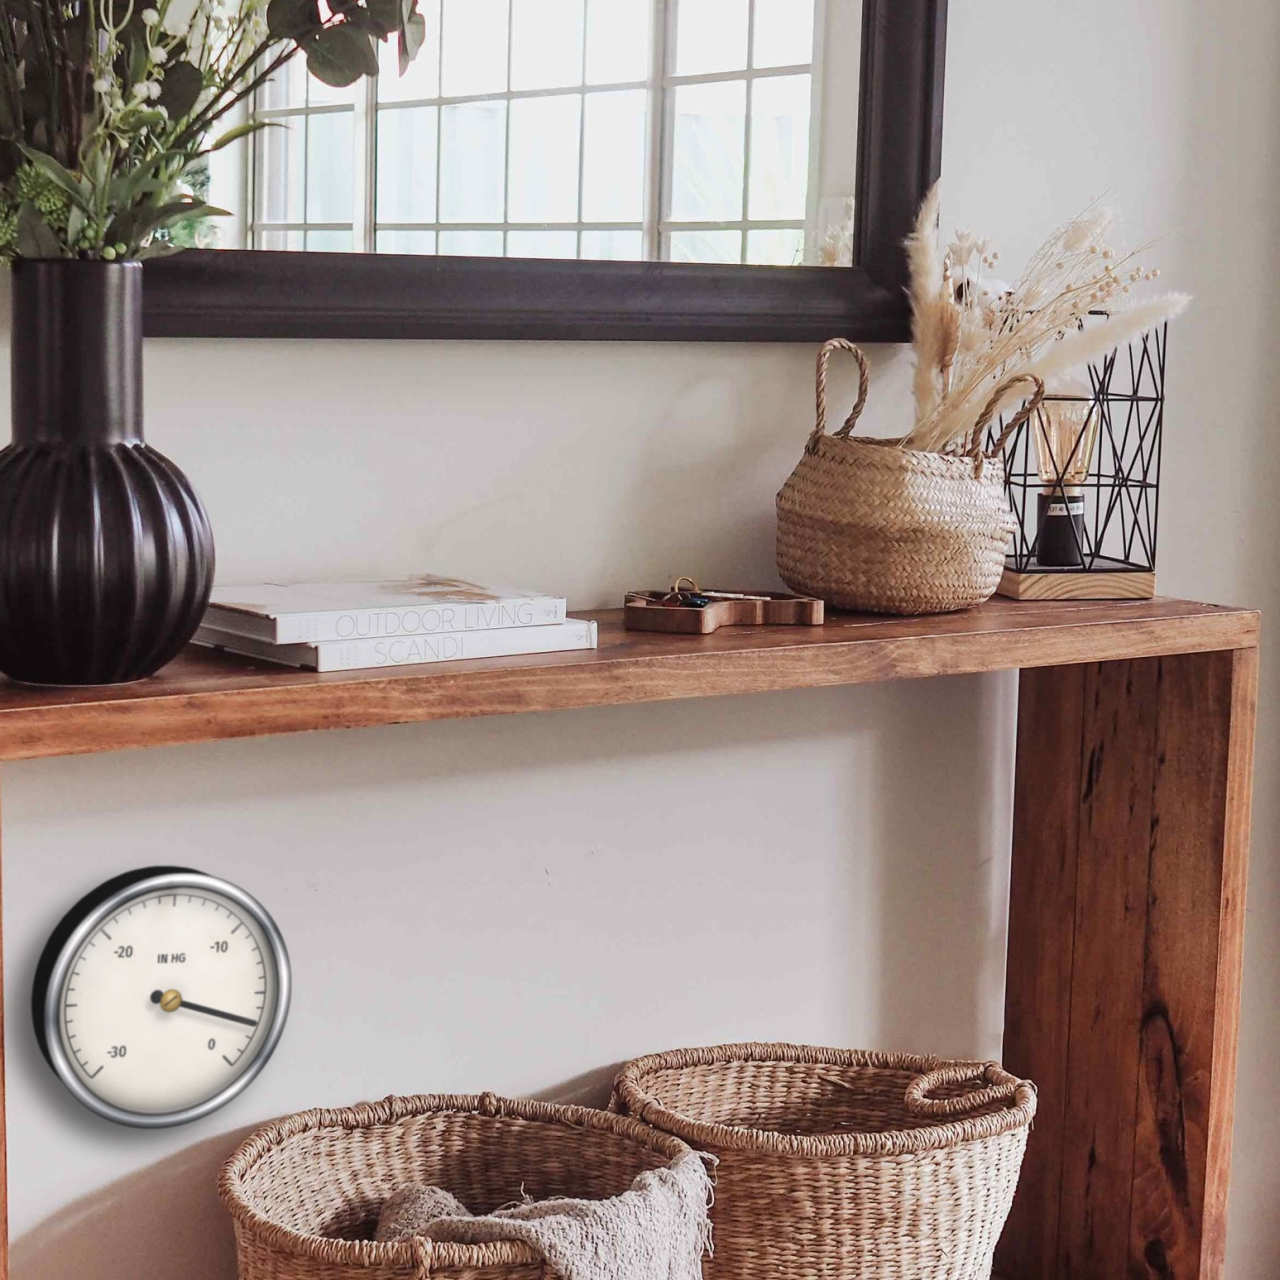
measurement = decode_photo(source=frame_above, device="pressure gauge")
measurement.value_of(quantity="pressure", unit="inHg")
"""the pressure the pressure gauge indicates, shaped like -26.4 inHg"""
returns -3 inHg
